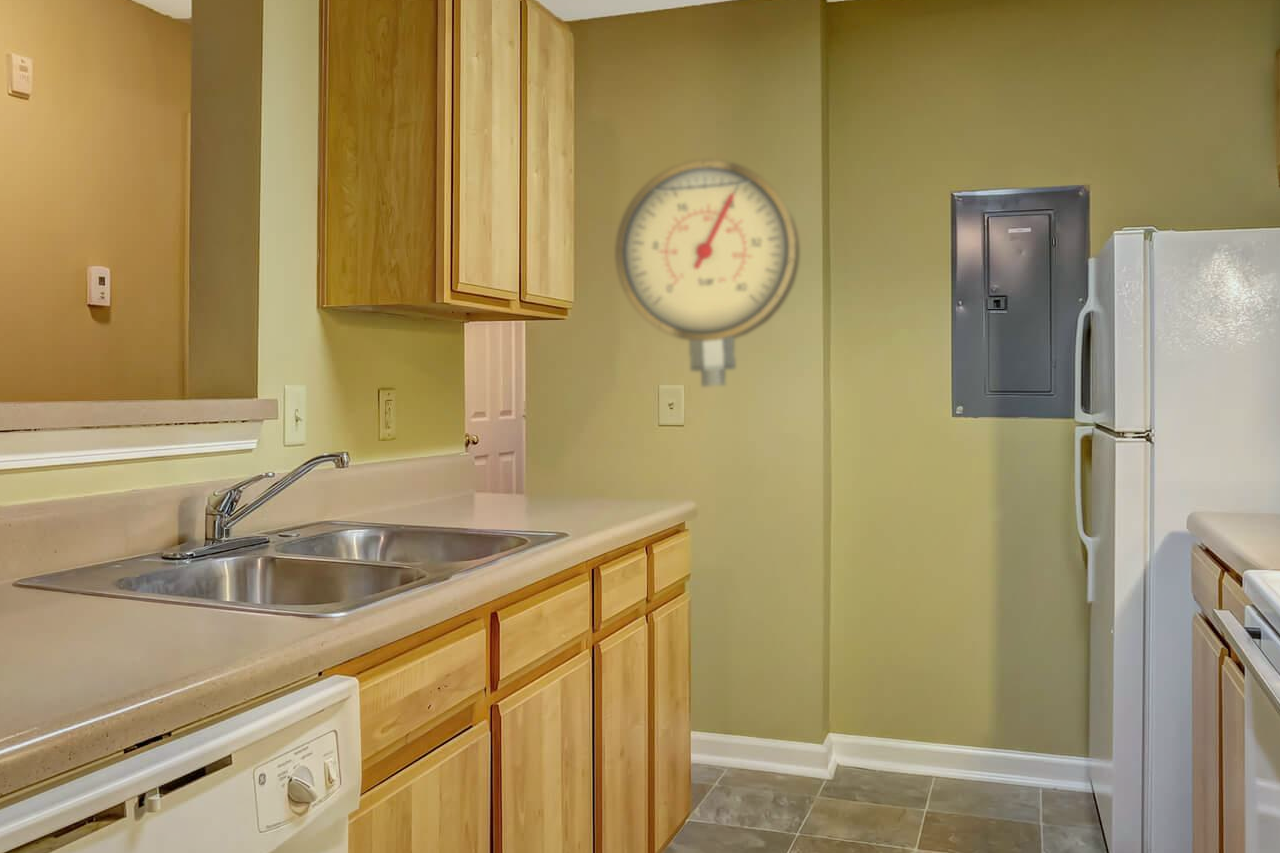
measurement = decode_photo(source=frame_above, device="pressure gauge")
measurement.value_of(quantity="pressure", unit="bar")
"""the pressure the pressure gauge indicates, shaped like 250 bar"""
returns 24 bar
